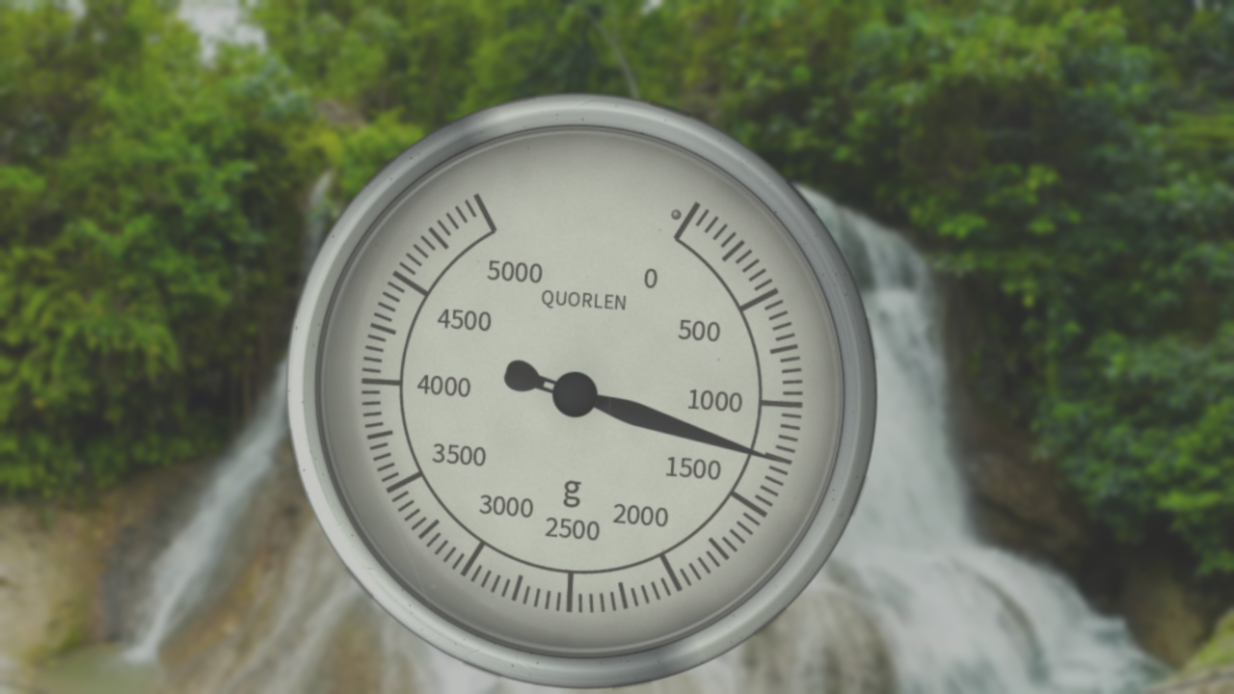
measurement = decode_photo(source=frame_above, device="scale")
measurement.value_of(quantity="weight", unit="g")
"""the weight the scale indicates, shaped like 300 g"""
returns 1250 g
